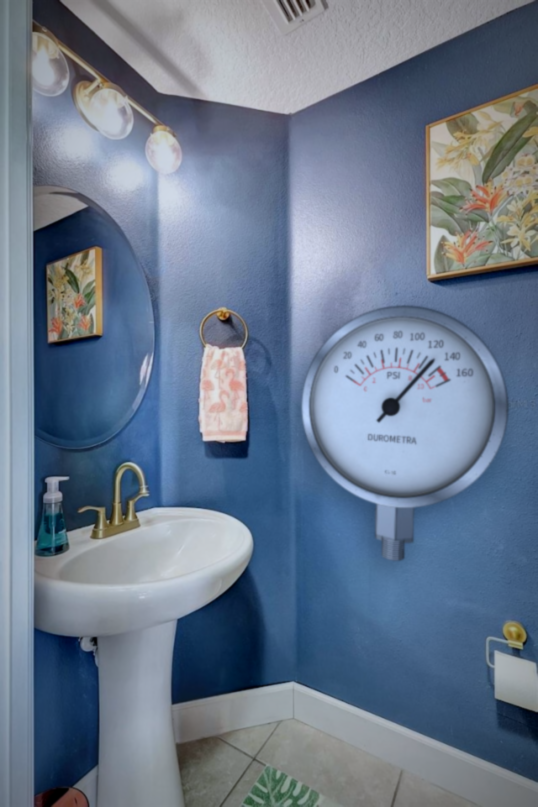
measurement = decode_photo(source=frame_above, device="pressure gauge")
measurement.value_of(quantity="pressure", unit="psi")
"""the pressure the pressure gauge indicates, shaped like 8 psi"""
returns 130 psi
